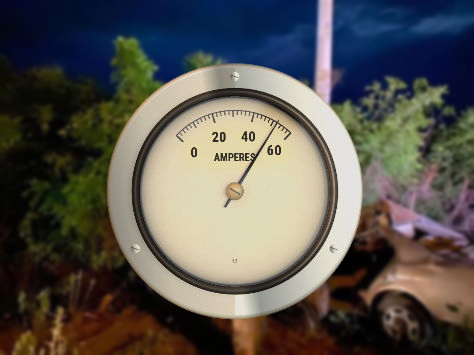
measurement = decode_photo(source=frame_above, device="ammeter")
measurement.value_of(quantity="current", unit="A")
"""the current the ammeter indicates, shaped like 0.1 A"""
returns 52 A
